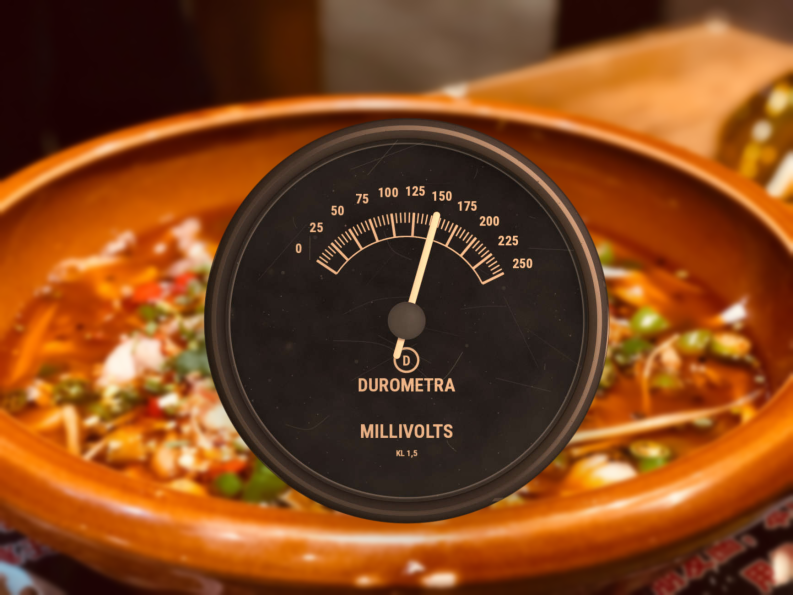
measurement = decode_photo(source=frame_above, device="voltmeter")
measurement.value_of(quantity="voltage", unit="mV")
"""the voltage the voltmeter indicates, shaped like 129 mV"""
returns 150 mV
